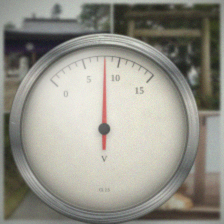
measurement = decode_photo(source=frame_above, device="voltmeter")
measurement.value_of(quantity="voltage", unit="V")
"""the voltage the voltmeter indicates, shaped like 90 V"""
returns 8 V
